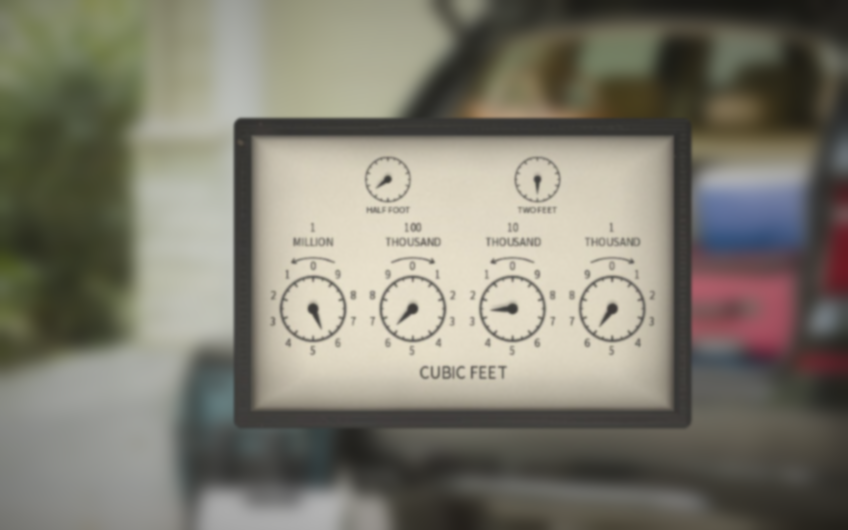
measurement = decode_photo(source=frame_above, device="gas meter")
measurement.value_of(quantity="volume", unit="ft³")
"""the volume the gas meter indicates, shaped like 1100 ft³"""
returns 562600 ft³
